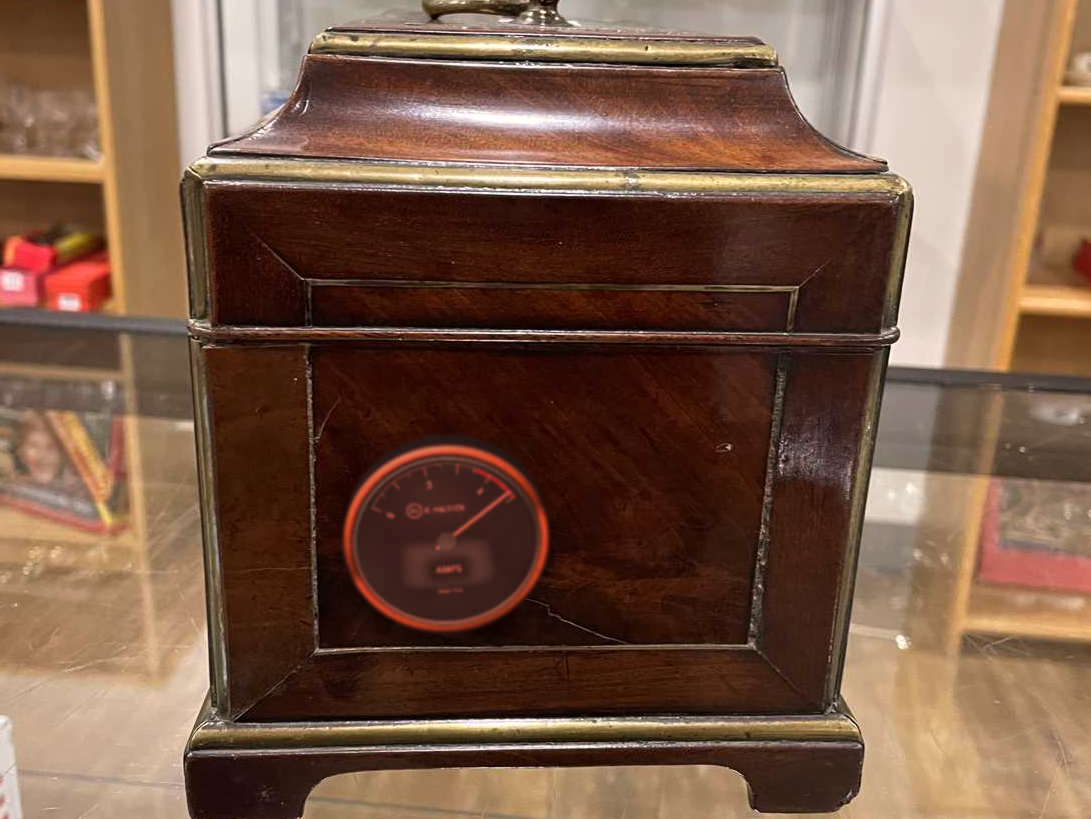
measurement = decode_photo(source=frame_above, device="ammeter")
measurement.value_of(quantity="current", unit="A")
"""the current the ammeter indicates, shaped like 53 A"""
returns 4.75 A
